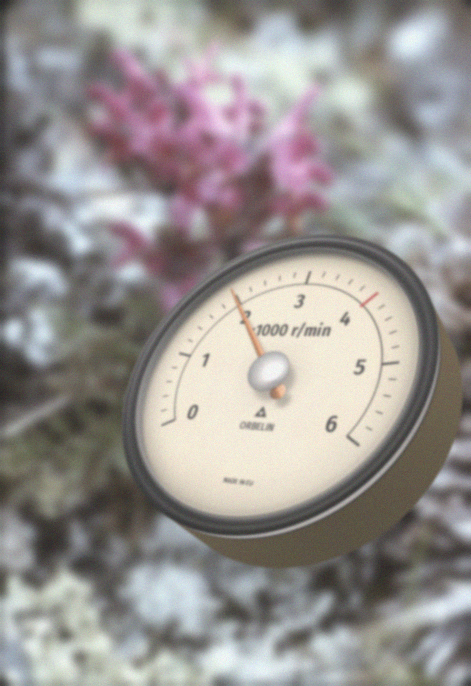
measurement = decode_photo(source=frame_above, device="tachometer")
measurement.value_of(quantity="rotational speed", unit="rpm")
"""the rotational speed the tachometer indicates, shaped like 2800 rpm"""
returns 2000 rpm
